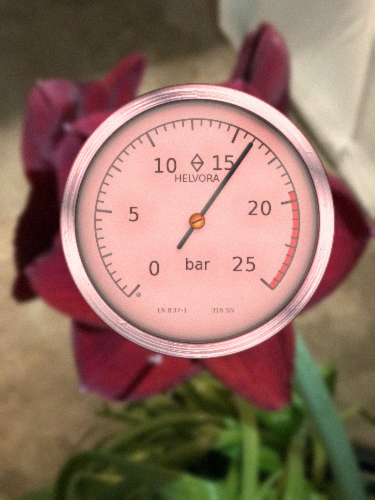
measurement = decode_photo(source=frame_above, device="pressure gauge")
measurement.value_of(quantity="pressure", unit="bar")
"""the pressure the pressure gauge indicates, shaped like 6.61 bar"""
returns 16 bar
